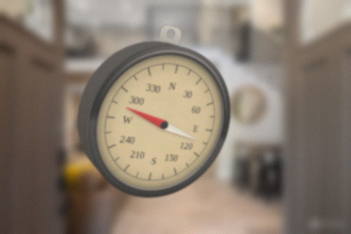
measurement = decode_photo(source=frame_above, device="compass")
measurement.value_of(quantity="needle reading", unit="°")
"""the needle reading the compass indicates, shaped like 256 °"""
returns 285 °
